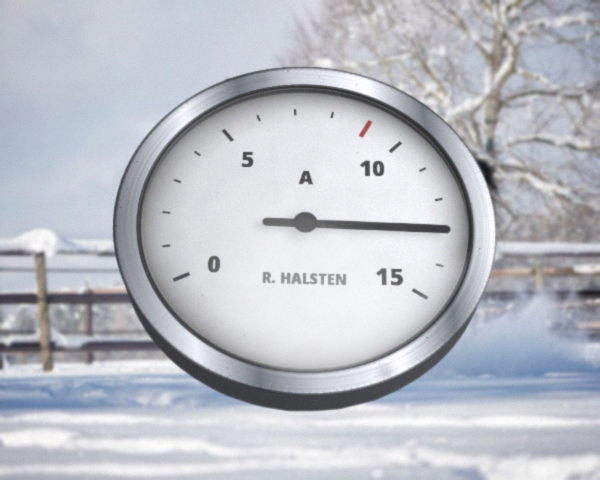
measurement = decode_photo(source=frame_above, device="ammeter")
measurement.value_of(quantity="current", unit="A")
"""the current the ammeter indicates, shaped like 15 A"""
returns 13 A
